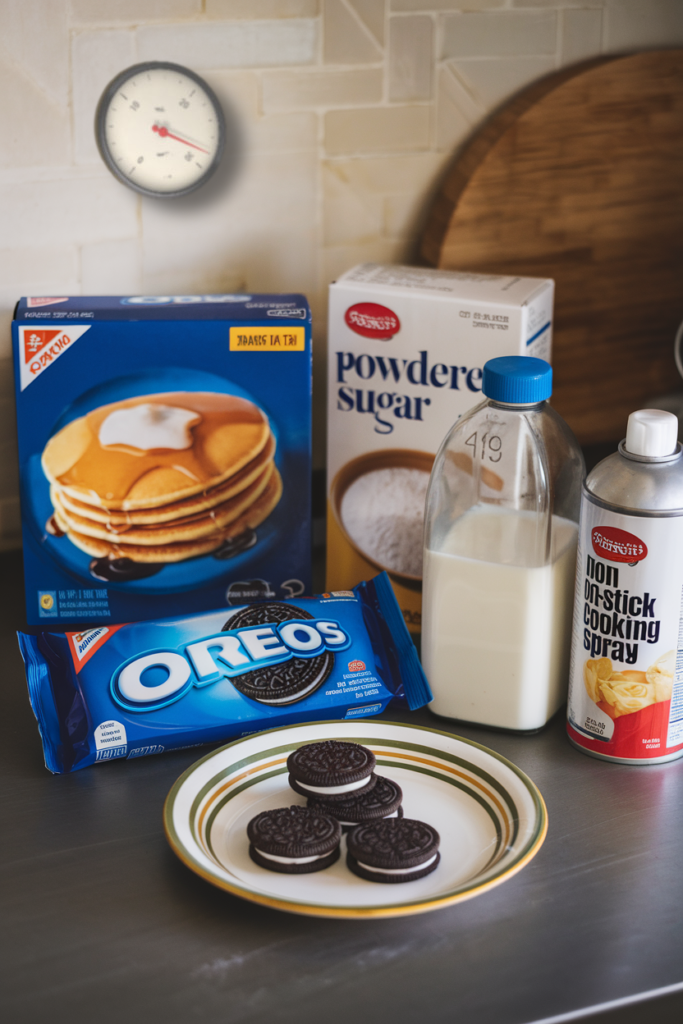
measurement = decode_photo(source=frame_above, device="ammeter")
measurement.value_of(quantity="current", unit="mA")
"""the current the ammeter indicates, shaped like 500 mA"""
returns 28 mA
